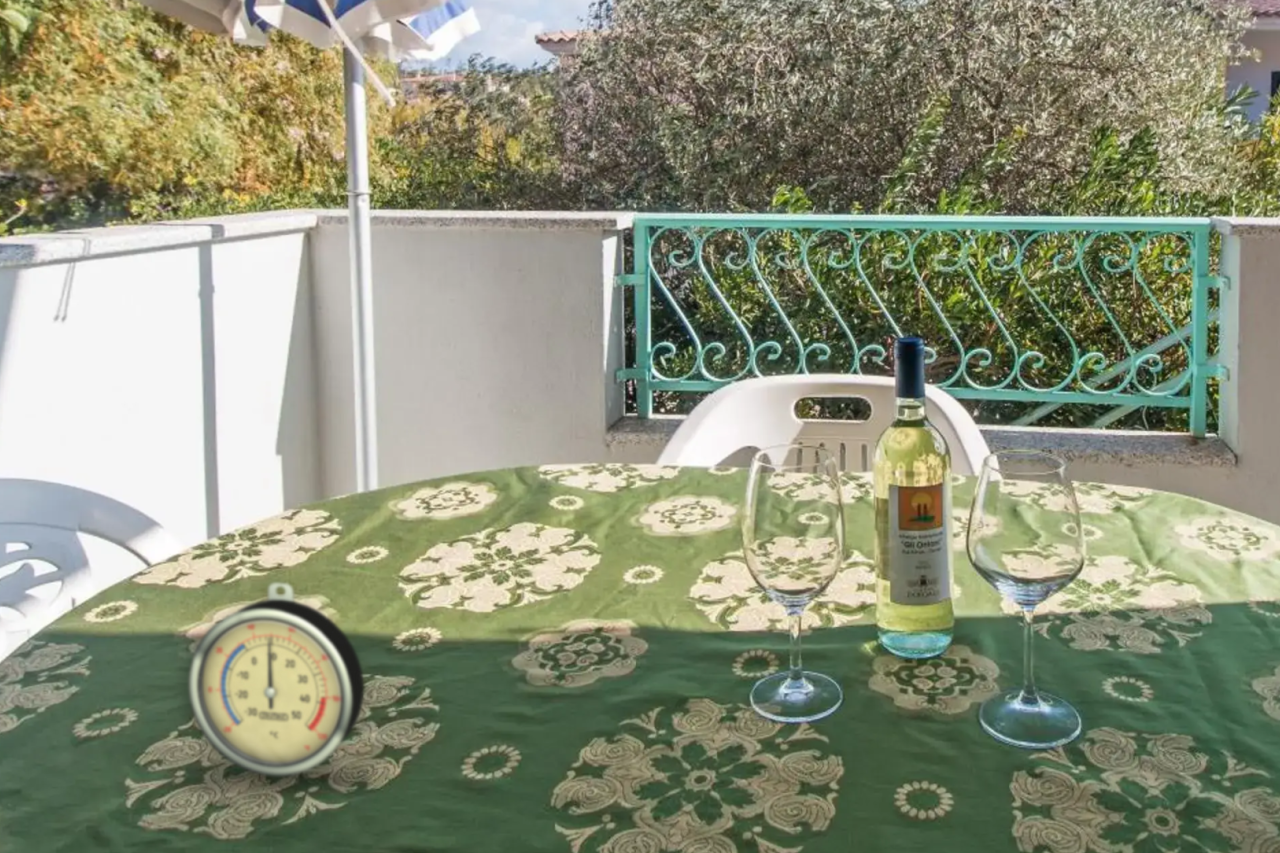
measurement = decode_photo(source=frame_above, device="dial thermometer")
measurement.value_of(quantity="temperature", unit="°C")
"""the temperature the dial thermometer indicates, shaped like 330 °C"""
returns 10 °C
